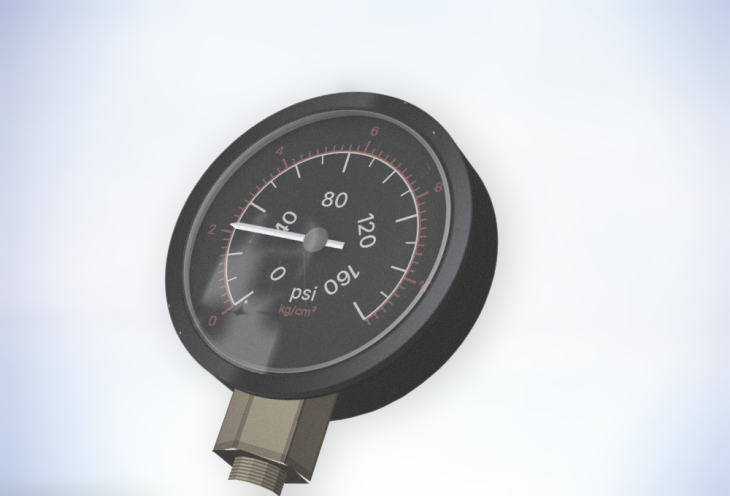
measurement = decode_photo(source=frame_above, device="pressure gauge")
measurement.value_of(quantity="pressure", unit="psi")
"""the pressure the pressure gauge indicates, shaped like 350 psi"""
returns 30 psi
